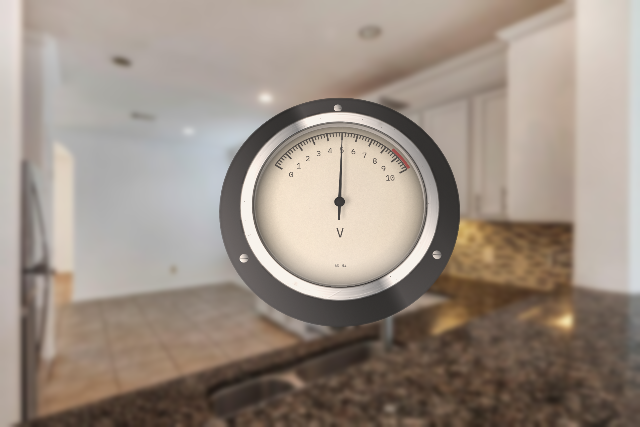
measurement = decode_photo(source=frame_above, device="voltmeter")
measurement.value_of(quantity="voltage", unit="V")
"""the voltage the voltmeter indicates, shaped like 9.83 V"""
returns 5 V
